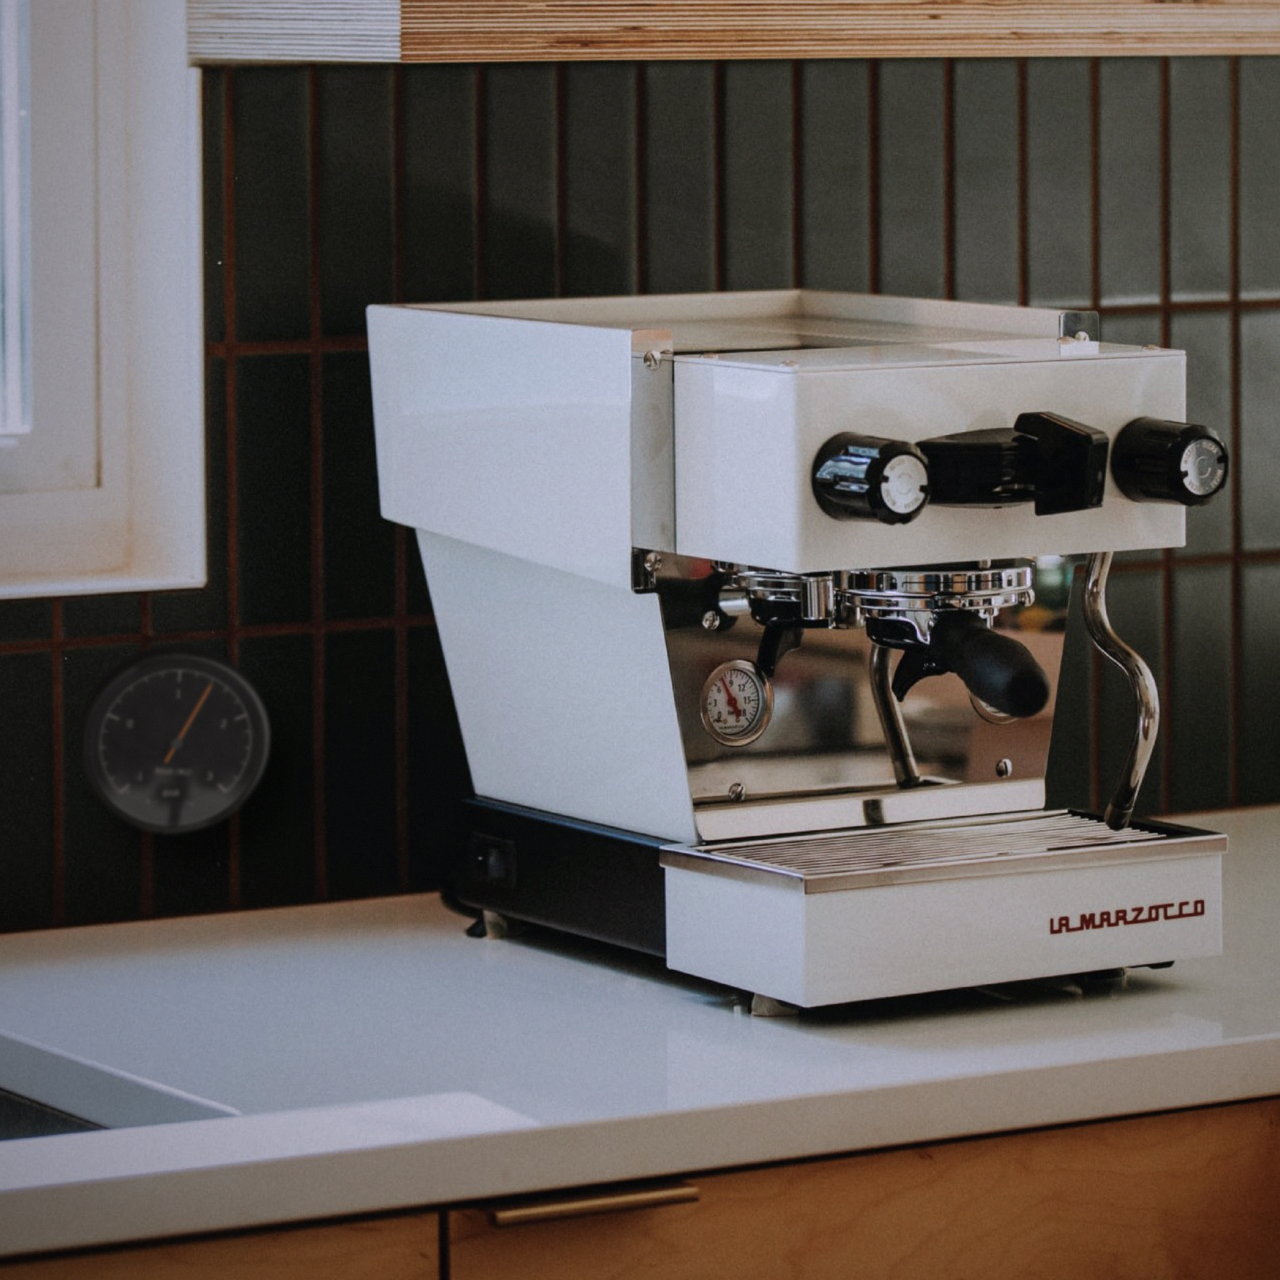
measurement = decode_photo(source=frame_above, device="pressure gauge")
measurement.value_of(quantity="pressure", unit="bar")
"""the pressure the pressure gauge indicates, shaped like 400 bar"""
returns 1.4 bar
